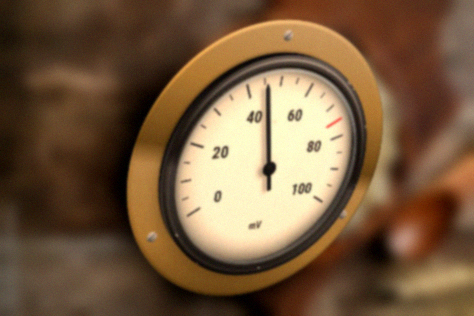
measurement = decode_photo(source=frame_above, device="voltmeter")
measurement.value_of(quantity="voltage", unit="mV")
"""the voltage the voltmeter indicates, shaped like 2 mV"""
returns 45 mV
